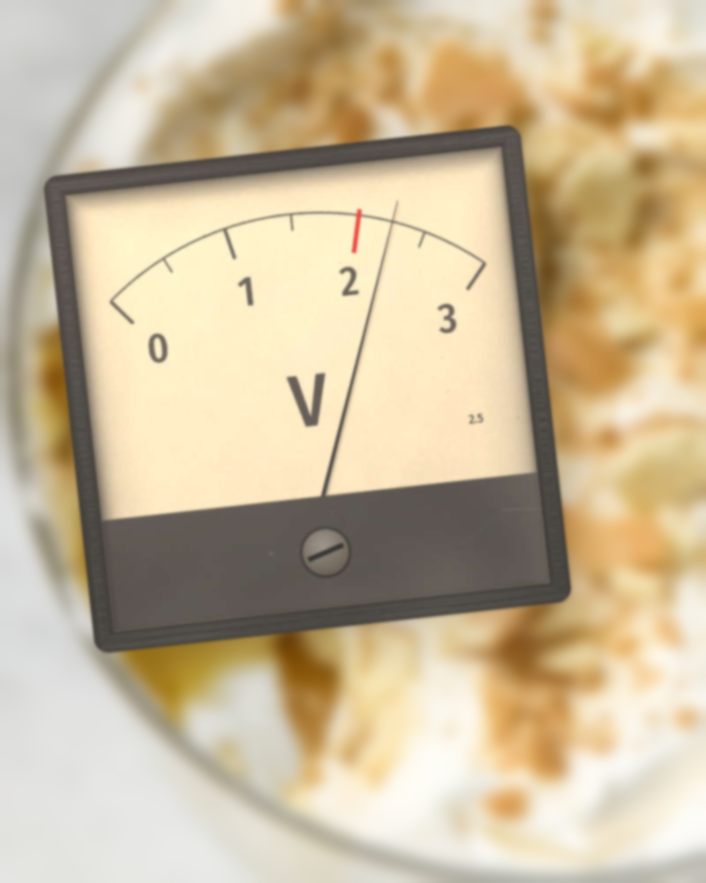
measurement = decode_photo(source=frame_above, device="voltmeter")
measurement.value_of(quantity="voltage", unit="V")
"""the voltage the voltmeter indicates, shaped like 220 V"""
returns 2.25 V
